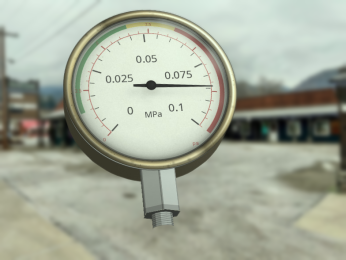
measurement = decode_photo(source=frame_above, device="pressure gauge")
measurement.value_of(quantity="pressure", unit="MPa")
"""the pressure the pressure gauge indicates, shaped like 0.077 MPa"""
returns 0.085 MPa
